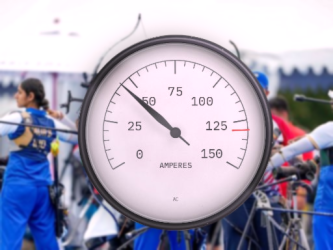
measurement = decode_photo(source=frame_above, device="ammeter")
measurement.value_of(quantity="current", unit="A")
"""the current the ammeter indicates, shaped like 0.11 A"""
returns 45 A
